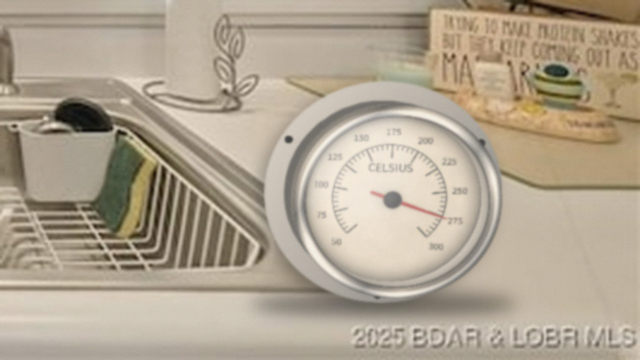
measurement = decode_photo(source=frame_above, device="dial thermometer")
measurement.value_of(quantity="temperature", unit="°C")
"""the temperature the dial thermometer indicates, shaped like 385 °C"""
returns 275 °C
